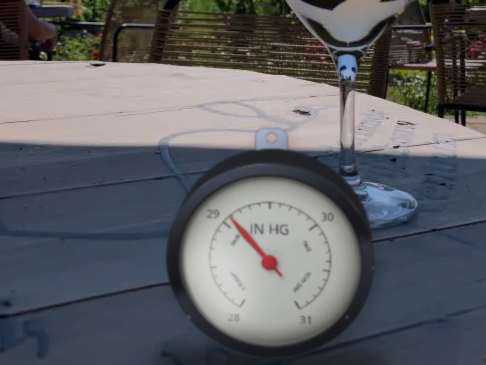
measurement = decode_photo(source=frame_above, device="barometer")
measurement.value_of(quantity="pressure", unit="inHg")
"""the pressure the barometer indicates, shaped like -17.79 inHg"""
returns 29.1 inHg
